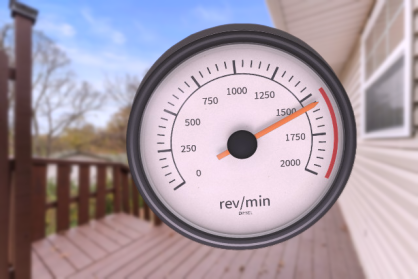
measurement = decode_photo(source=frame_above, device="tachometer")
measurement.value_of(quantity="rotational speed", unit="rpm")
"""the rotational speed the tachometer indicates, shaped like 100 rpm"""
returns 1550 rpm
